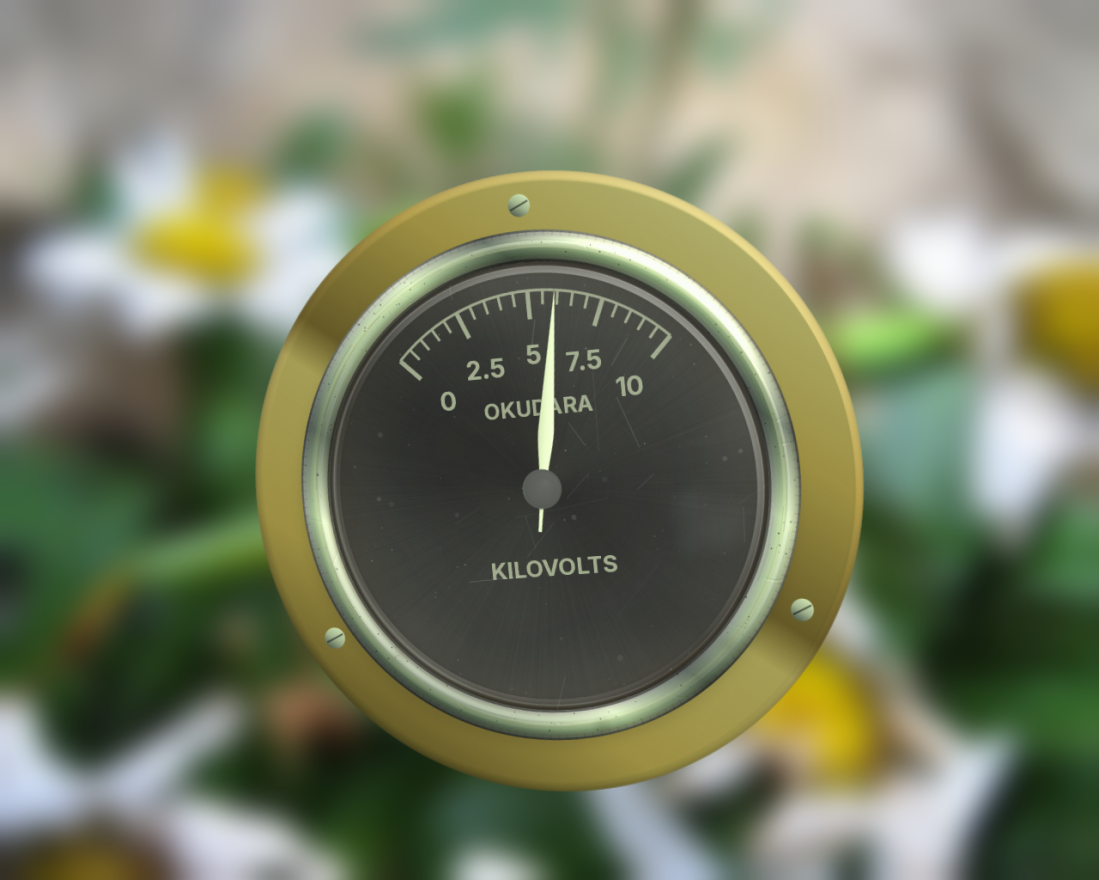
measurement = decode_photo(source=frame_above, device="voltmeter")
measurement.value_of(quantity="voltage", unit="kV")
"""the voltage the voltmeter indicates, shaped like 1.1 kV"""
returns 6 kV
